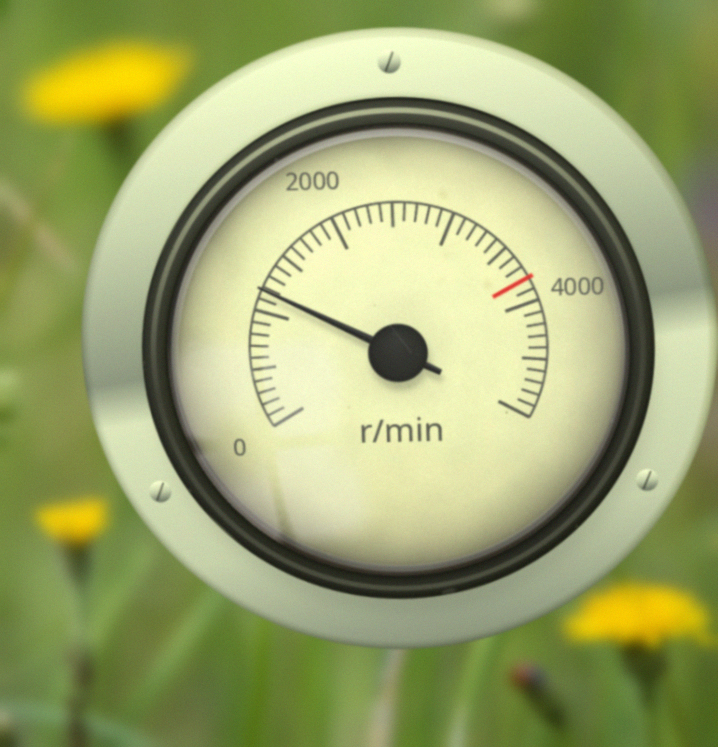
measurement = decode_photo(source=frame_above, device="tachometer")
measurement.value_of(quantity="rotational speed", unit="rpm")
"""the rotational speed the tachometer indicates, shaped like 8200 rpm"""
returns 1200 rpm
